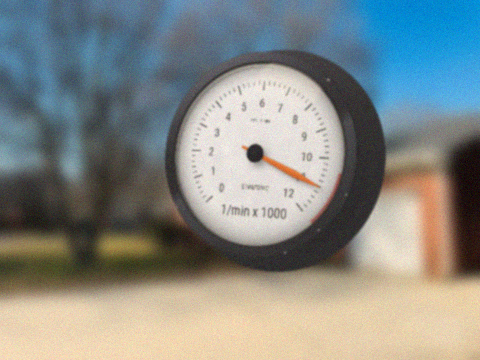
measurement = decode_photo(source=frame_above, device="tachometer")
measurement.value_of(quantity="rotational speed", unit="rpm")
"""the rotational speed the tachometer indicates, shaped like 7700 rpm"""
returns 11000 rpm
